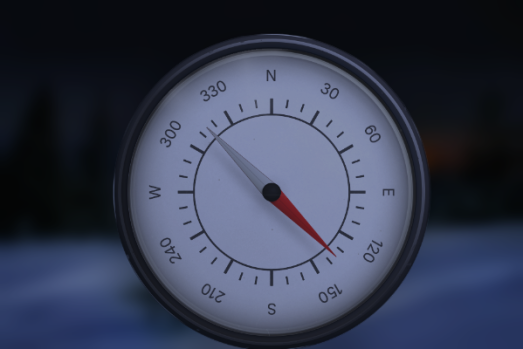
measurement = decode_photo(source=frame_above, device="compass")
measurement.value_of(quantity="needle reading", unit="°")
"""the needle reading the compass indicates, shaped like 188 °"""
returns 135 °
